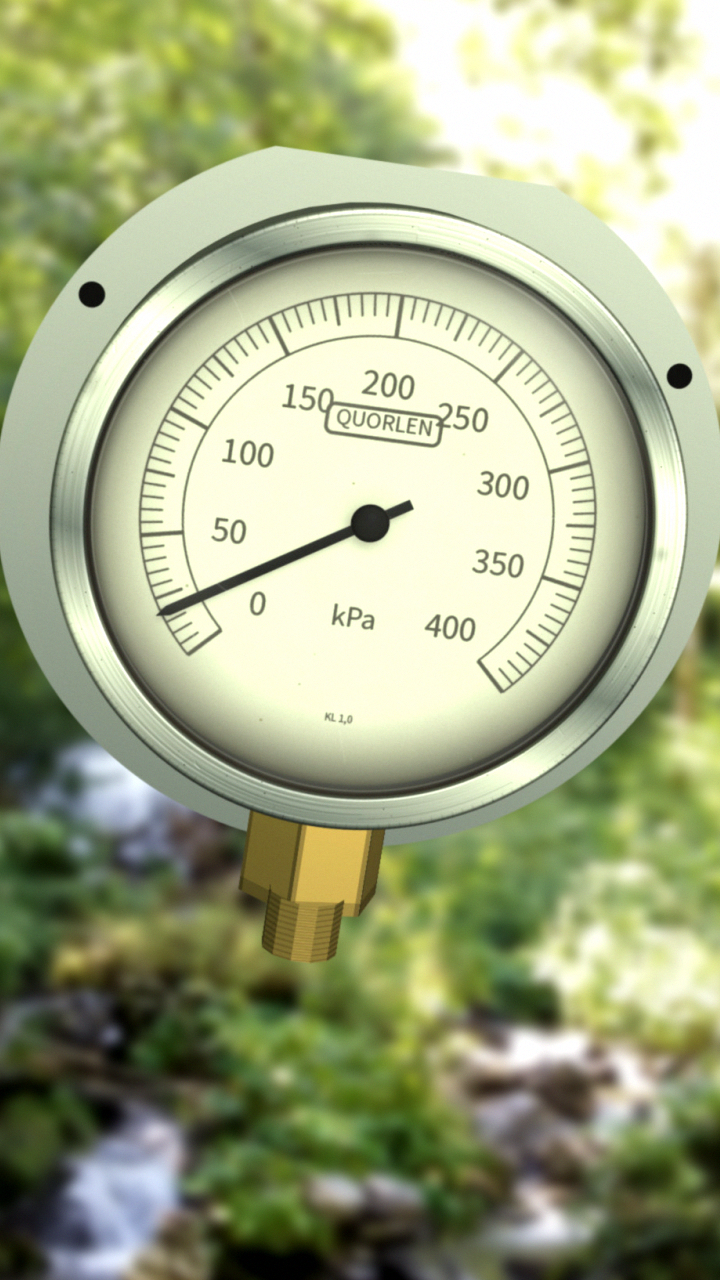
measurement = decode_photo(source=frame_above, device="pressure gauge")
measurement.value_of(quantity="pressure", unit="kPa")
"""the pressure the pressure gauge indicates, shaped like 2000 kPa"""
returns 20 kPa
